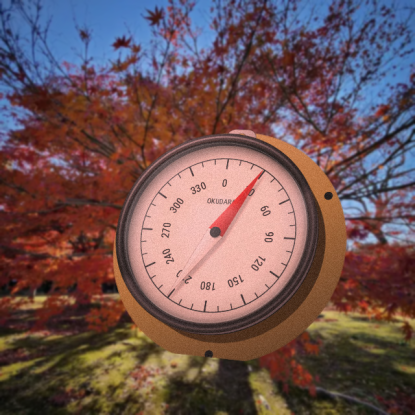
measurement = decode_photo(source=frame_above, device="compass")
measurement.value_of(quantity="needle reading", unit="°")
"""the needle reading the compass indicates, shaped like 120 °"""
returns 30 °
